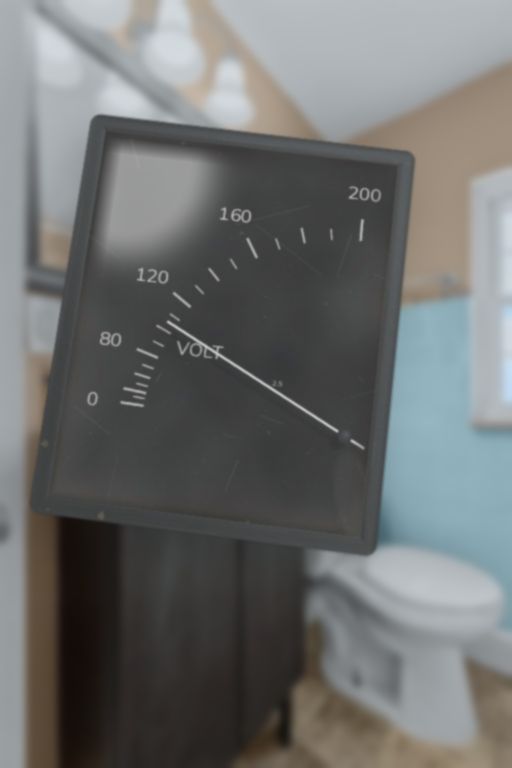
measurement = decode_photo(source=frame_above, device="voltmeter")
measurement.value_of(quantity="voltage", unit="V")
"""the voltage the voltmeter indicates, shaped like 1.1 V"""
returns 105 V
